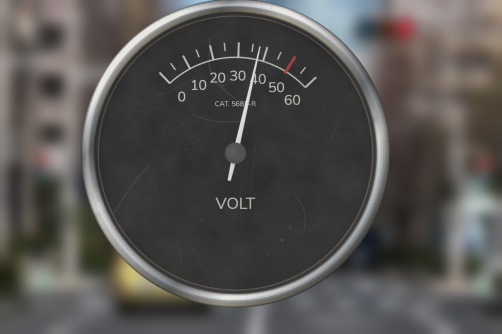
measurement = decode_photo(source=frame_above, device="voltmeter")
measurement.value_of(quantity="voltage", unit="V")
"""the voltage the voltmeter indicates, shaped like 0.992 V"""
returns 37.5 V
